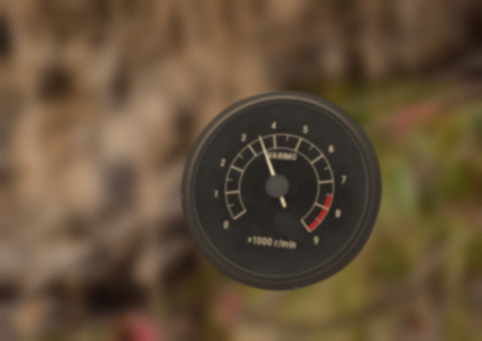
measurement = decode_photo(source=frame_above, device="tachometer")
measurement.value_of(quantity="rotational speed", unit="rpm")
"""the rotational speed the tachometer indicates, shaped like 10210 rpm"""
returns 3500 rpm
